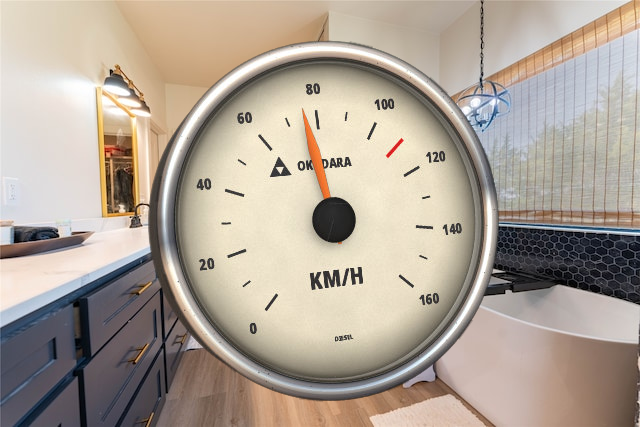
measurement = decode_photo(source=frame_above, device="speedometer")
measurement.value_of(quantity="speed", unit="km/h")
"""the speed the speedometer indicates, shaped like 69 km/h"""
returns 75 km/h
